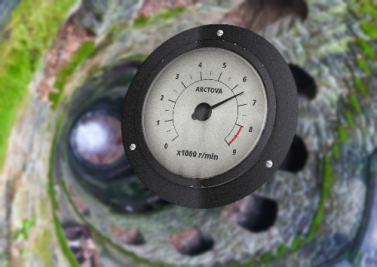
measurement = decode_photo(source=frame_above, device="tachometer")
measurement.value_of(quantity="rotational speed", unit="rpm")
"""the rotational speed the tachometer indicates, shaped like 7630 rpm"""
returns 6500 rpm
